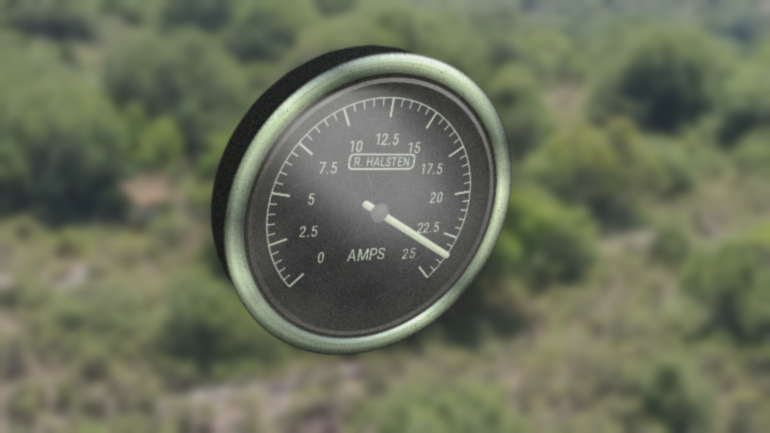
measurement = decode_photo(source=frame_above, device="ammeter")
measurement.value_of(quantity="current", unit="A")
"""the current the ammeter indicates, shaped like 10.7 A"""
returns 23.5 A
